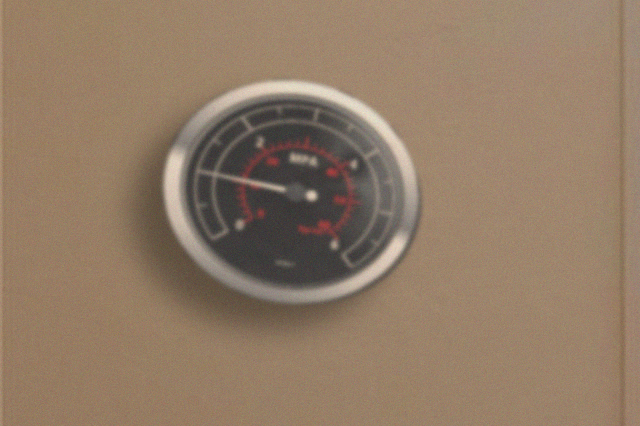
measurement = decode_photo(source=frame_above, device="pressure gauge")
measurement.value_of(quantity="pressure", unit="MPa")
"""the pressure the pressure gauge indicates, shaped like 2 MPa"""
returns 1 MPa
